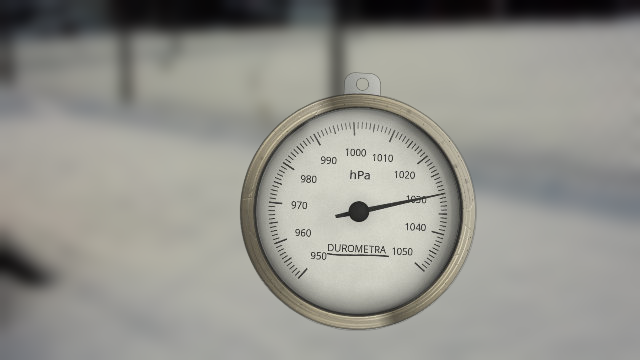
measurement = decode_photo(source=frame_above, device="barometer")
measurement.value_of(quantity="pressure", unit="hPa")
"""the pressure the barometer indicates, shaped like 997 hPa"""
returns 1030 hPa
